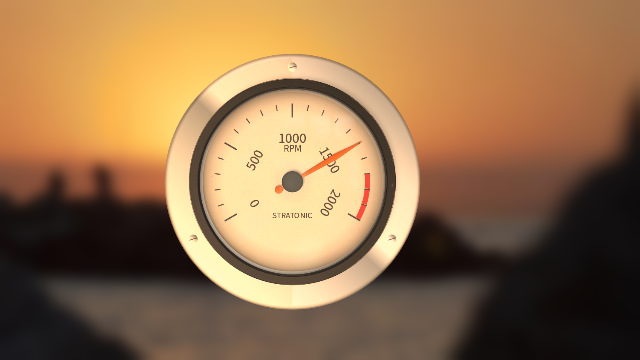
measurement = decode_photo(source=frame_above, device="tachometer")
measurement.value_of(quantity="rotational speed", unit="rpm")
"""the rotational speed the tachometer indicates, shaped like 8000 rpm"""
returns 1500 rpm
